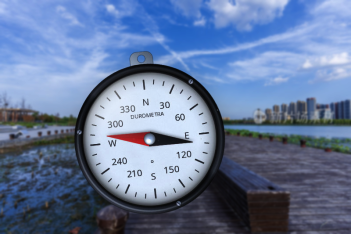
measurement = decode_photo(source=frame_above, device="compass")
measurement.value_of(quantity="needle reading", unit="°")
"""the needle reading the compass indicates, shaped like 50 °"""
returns 280 °
